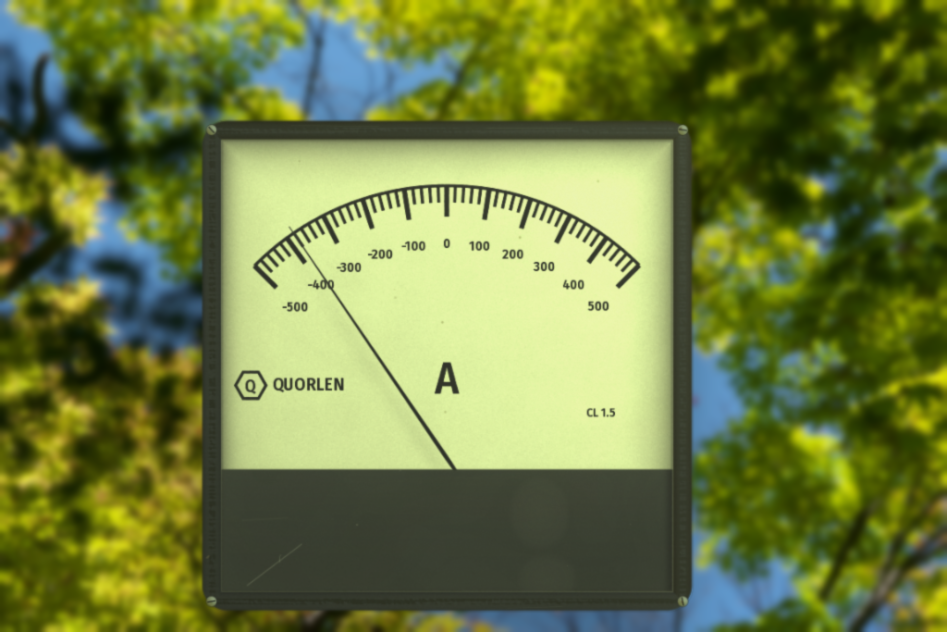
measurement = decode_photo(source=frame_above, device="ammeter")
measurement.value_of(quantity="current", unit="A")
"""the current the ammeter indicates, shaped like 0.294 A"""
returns -380 A
